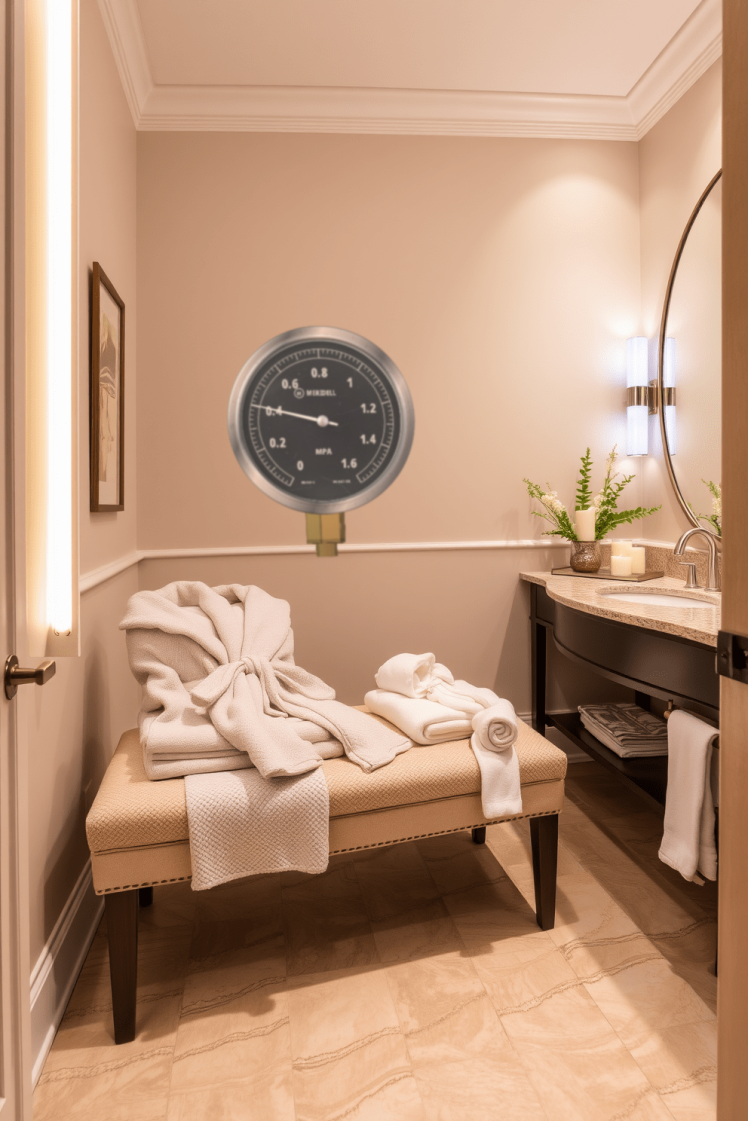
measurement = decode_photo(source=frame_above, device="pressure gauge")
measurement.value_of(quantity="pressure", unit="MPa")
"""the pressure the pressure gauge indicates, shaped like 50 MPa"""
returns 0.4 MPa
